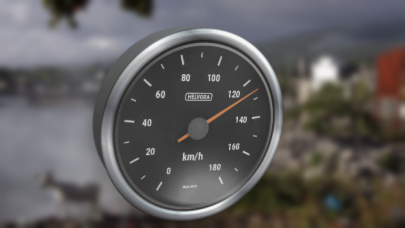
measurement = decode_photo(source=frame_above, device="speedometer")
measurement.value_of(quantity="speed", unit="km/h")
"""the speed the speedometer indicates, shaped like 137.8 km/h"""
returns 125 km/h
